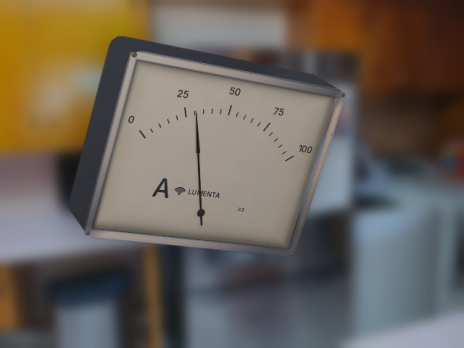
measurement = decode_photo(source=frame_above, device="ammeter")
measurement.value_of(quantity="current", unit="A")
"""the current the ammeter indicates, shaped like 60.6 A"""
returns 30 A
